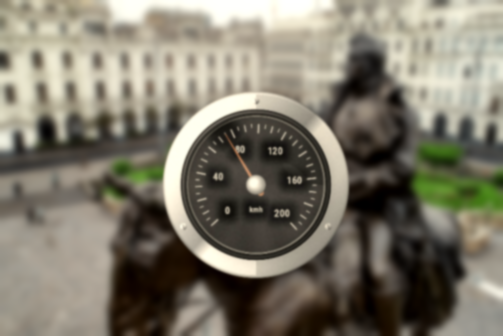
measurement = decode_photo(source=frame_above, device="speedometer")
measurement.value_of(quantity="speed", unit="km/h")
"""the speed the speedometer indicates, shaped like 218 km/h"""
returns 75 km/h
